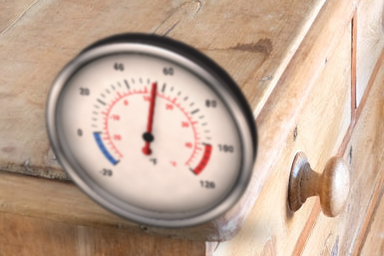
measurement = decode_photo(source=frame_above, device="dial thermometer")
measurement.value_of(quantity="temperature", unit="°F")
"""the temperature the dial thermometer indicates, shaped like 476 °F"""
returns 56 °F
